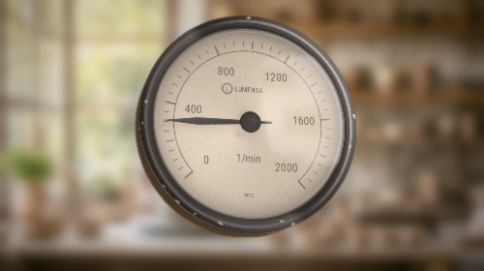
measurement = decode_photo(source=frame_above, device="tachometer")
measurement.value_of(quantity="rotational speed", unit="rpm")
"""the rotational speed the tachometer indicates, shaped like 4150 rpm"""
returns 300 rpm
